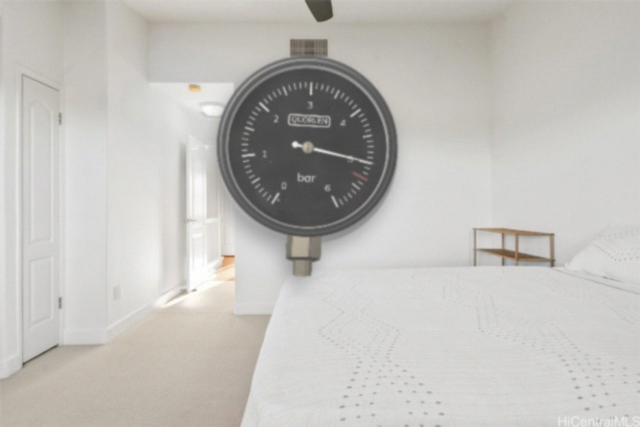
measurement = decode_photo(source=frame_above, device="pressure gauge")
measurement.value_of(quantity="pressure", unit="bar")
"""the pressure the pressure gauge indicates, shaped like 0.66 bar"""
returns 5 bar
